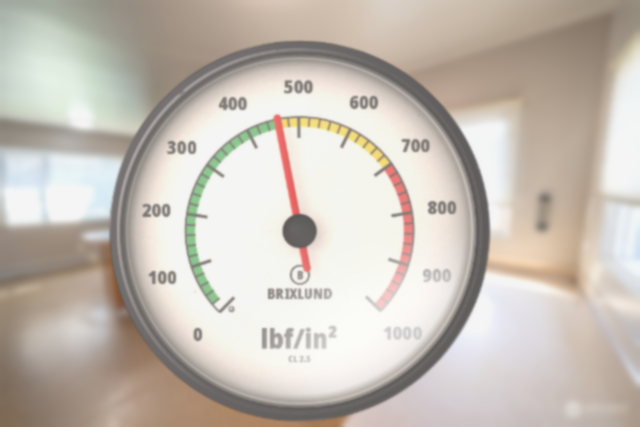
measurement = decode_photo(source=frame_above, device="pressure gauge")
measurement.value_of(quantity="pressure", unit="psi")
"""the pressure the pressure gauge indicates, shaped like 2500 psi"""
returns 460 psi
